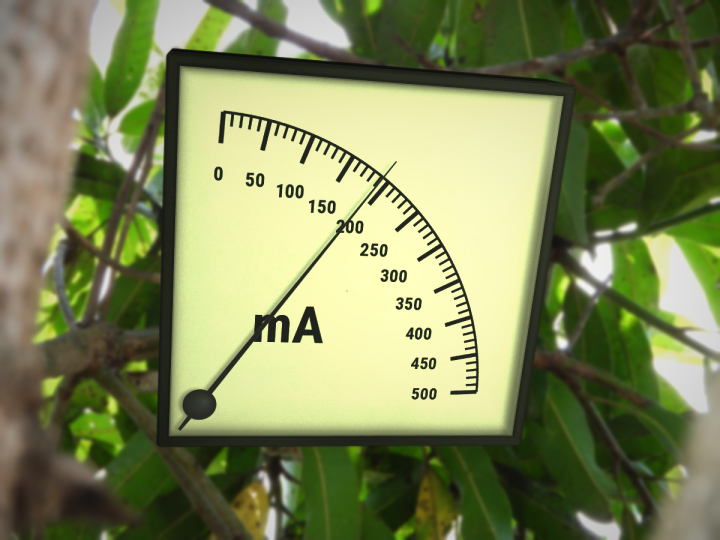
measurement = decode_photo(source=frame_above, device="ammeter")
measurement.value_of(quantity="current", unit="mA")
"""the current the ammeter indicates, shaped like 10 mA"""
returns 190 mA
